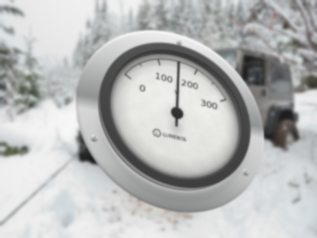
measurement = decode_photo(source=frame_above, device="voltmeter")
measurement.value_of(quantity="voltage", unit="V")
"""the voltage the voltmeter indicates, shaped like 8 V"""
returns 150 V
